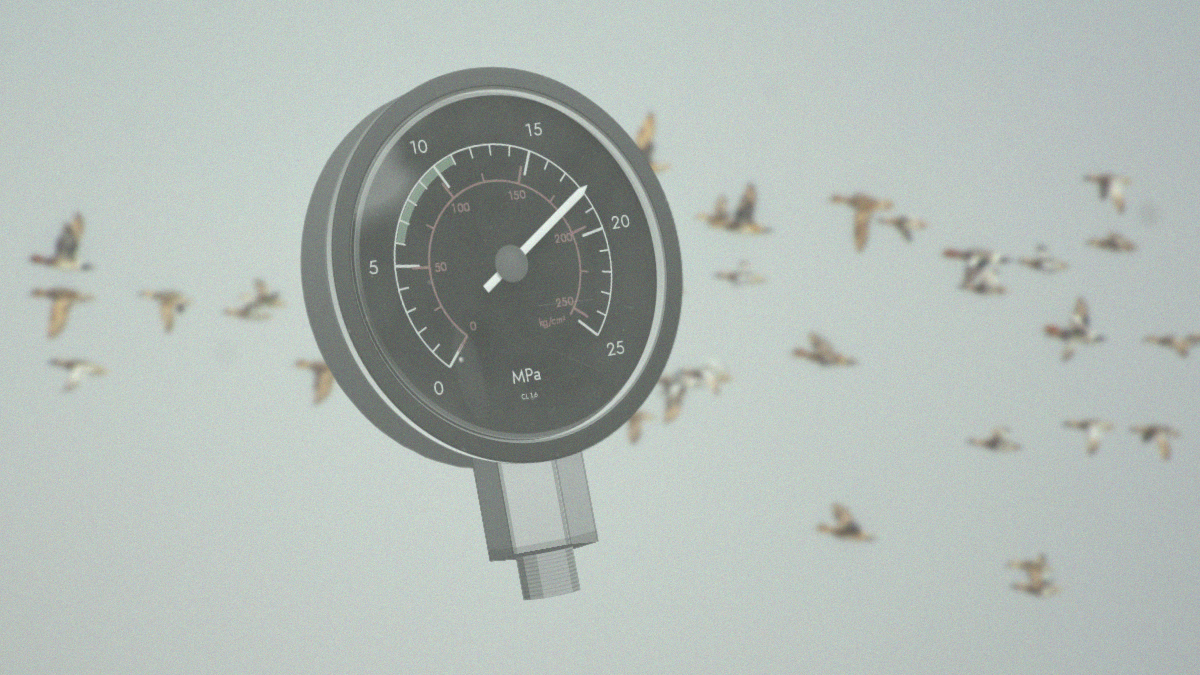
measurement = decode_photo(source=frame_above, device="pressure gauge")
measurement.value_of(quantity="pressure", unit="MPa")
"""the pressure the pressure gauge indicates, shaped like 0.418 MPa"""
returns 18 MPa
